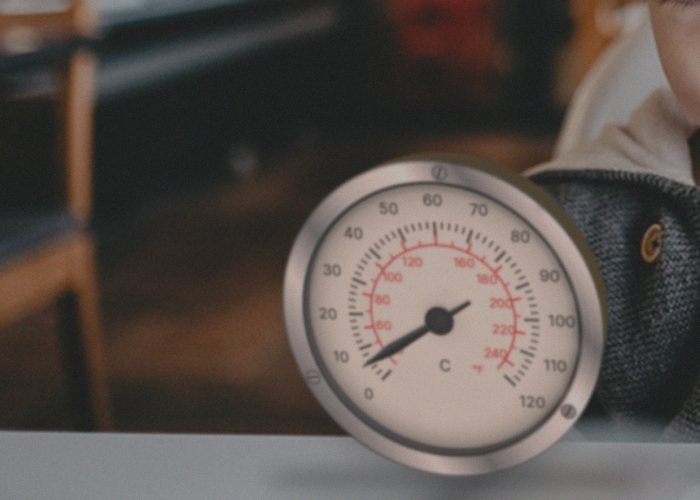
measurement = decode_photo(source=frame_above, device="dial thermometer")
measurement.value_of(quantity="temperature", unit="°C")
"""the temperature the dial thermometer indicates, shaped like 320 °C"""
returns 6 °C
